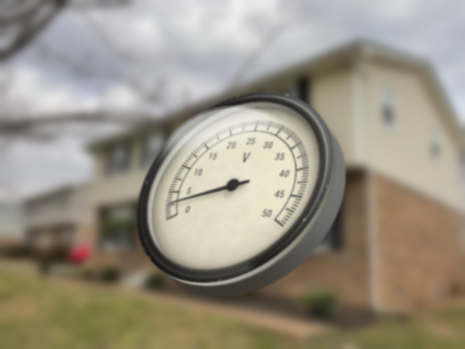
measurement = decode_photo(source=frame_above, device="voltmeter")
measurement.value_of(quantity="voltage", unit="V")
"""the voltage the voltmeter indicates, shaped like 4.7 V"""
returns 2.5 V
